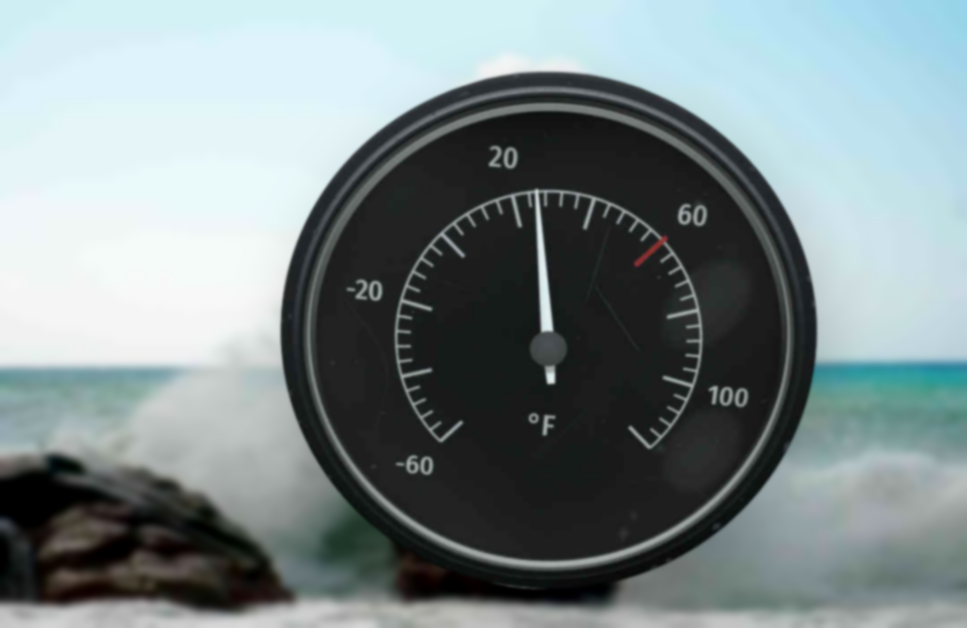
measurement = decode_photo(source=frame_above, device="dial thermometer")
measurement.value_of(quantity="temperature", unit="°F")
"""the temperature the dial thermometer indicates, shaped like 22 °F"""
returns 26 °F
